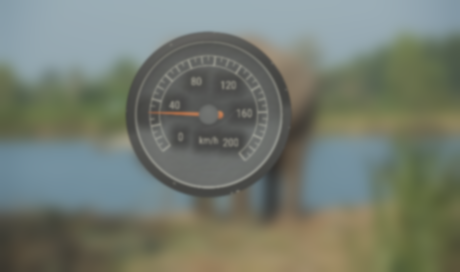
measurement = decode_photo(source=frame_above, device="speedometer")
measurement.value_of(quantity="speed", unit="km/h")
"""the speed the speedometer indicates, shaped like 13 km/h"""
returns 30 km/h
